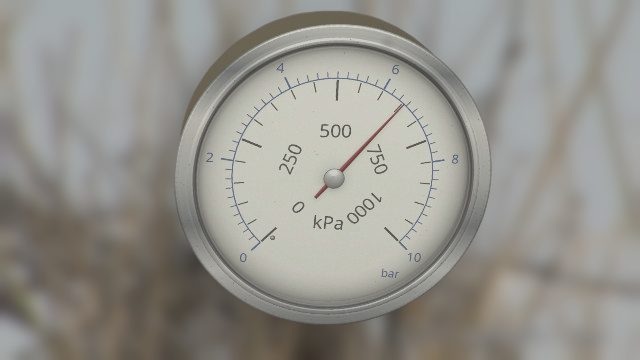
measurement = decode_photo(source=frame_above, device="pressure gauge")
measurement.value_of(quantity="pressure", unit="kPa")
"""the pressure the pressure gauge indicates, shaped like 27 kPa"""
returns 650 kPa
